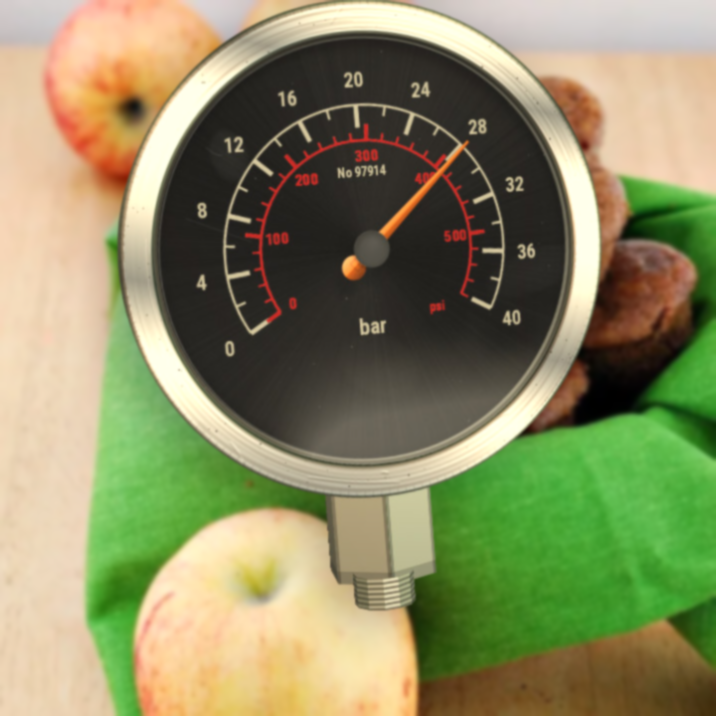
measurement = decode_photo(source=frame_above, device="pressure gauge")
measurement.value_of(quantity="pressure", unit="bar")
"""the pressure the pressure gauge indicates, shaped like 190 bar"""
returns 28 bar
